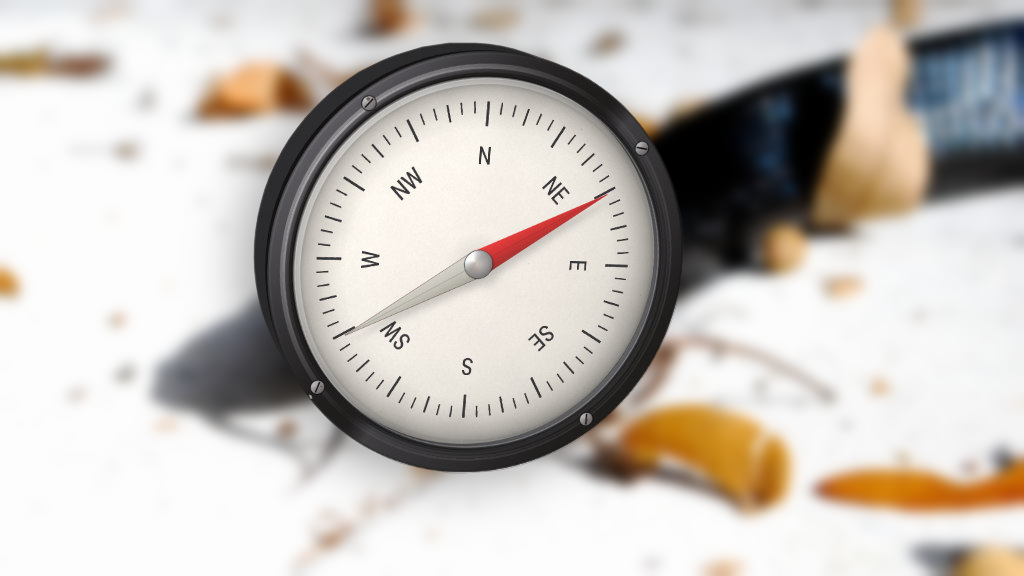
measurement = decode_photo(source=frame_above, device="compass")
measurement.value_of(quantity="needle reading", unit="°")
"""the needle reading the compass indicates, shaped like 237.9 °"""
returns 60 °
